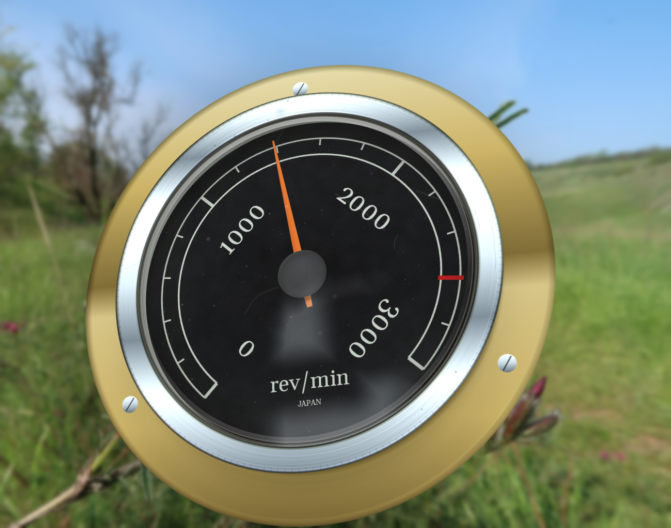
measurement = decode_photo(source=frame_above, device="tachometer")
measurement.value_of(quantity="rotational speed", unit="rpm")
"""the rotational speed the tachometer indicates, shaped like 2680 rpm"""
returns 1400 rpm
